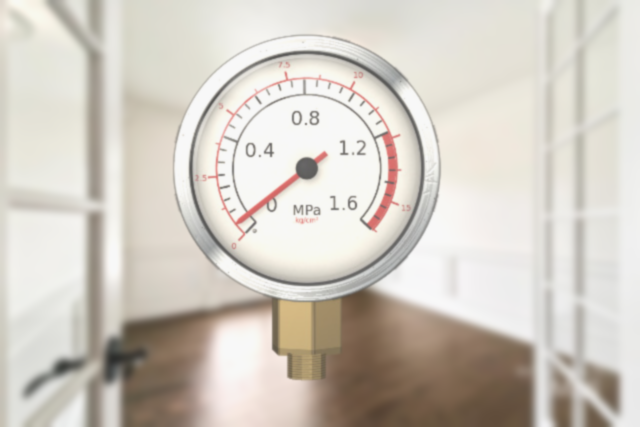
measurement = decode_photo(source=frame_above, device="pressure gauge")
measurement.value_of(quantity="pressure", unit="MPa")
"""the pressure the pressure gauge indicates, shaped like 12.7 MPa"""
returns 0.05 MPa
